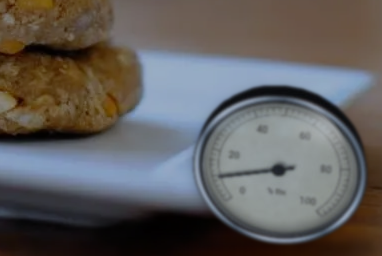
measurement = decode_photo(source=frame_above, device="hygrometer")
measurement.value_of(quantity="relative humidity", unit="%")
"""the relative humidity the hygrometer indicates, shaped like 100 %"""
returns 10 %
